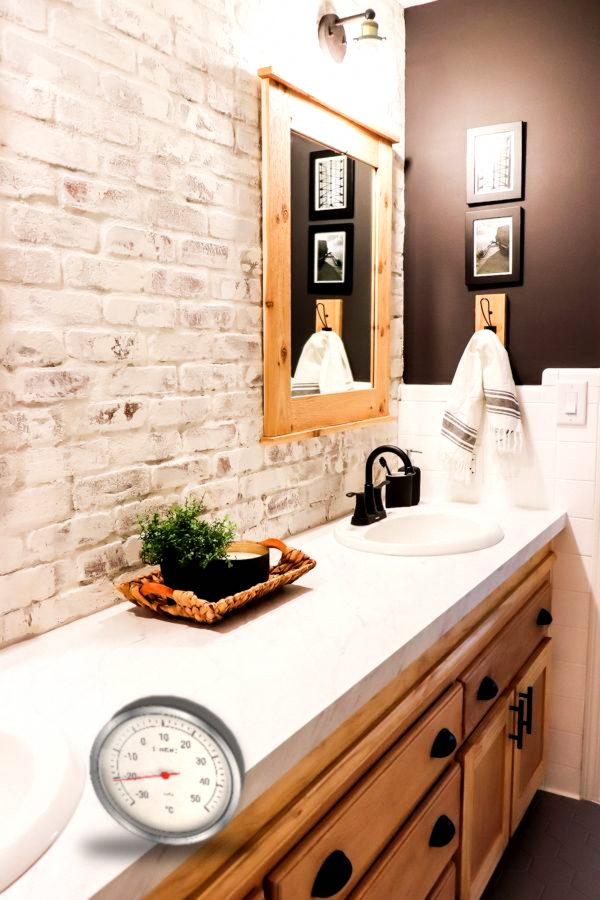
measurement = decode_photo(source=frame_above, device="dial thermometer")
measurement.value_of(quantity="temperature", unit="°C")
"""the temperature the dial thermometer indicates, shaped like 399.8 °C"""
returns -20 °C
